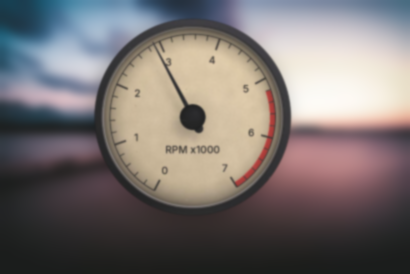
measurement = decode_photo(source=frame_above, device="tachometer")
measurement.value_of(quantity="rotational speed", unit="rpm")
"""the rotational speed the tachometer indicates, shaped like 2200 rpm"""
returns 2900 rpm
